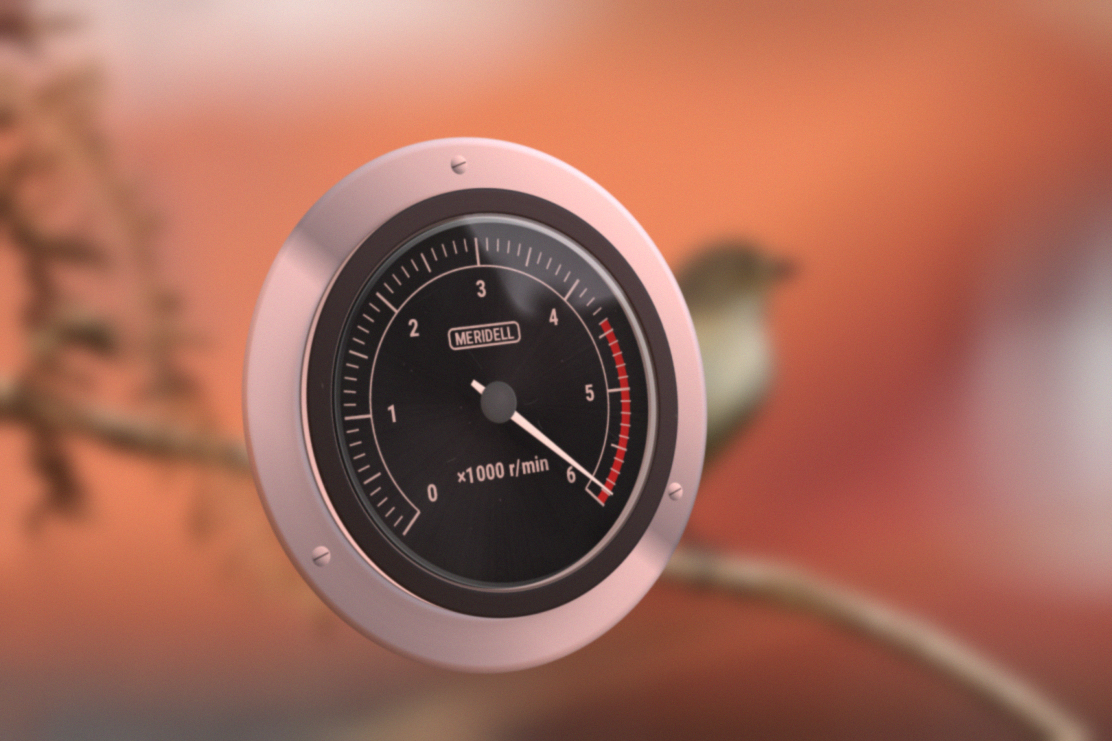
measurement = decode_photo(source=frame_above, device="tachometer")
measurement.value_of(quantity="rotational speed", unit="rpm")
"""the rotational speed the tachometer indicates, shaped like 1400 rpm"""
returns 5900 rpm
